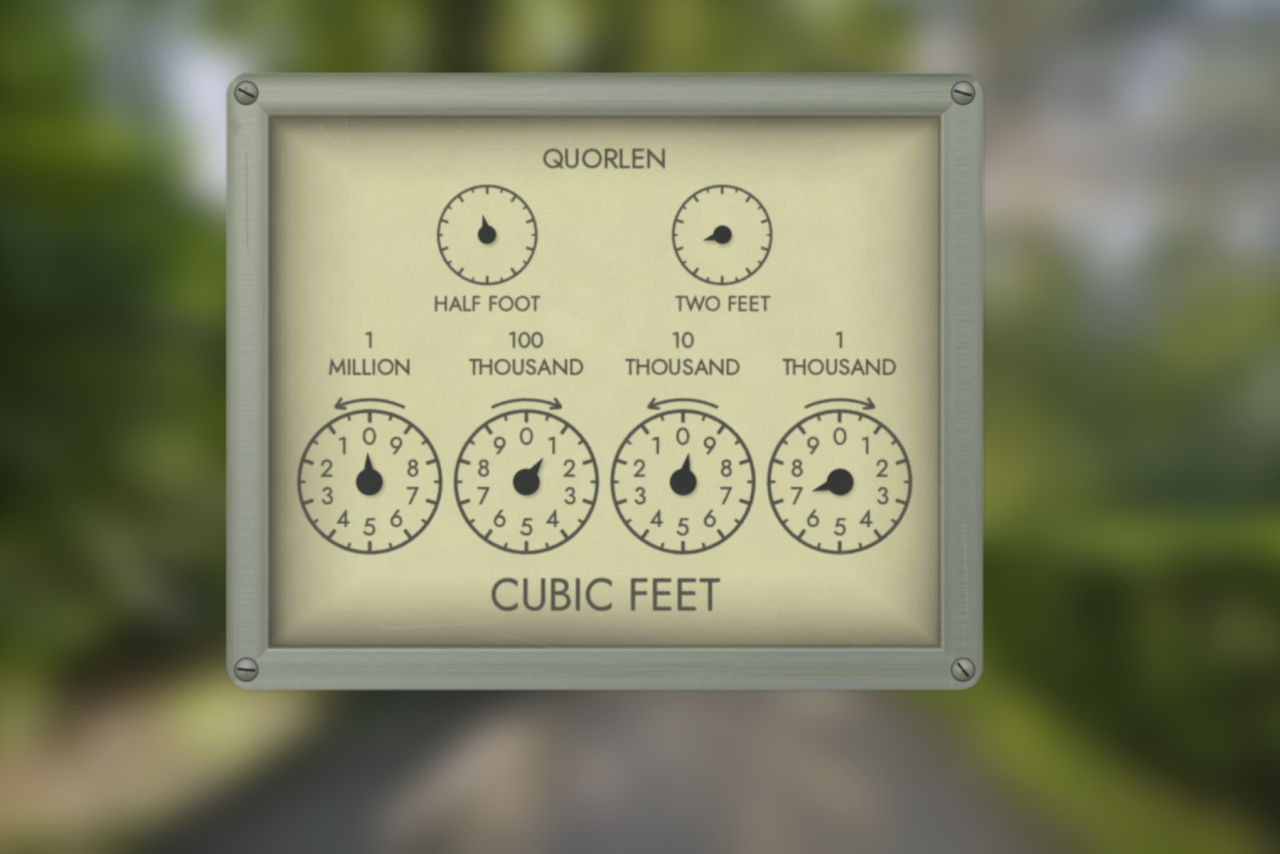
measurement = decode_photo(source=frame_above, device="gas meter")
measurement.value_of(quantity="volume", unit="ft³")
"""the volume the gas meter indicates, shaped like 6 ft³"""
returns 9700 ft³
